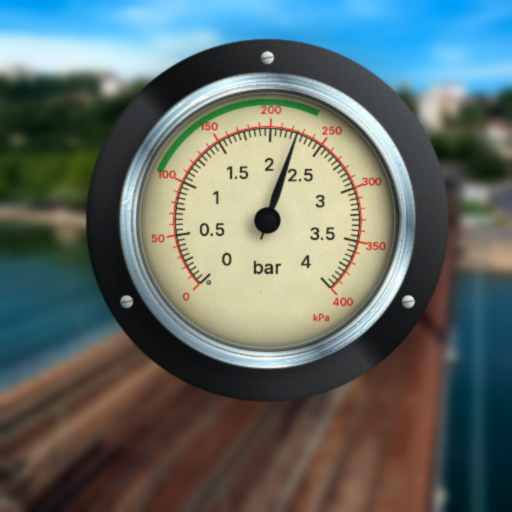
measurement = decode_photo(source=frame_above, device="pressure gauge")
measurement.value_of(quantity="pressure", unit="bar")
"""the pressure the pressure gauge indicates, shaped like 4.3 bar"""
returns 2.25 bar
